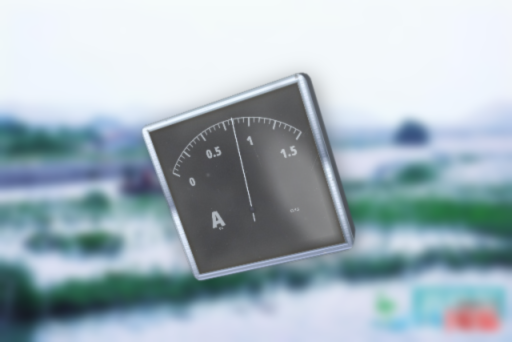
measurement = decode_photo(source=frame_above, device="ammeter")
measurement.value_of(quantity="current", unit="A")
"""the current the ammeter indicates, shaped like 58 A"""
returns 0.85 A
